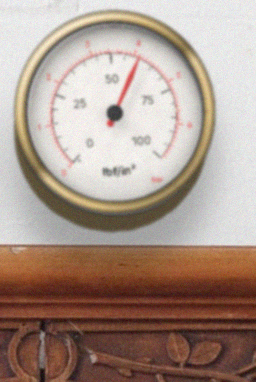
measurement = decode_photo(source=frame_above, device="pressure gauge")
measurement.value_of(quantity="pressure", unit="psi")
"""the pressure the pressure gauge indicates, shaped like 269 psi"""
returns 60 psi
